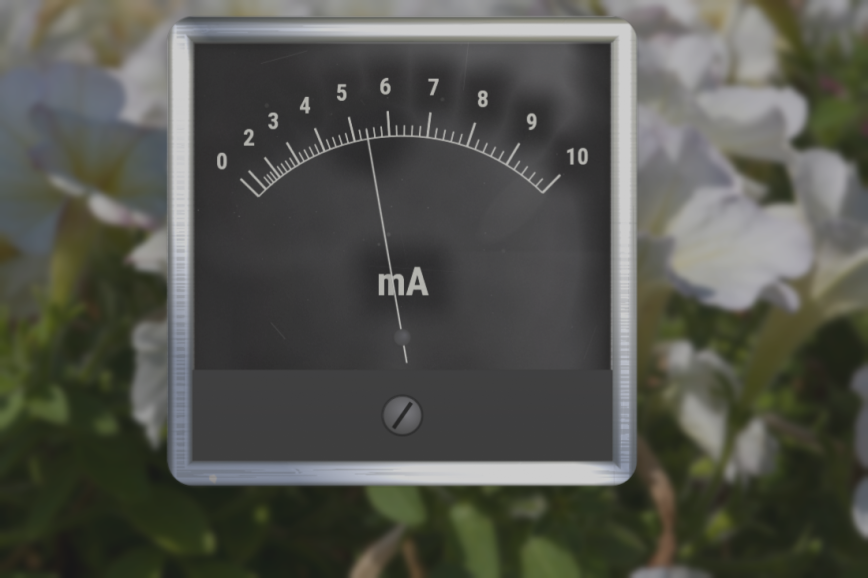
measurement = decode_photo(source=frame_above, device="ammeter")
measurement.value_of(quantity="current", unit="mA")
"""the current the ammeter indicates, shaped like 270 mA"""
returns 5.4 mA
